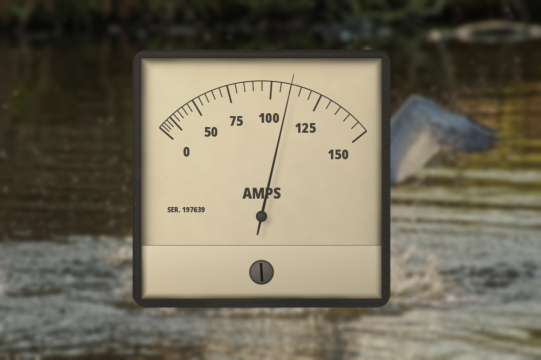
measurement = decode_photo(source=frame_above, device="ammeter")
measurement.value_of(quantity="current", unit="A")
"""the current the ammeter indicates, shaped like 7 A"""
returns 110 A
